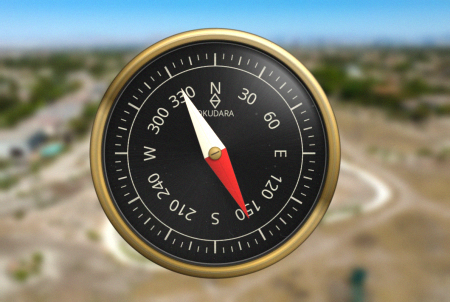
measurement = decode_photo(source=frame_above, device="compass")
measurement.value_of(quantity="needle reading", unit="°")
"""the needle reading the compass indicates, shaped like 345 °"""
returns 152.5 °
